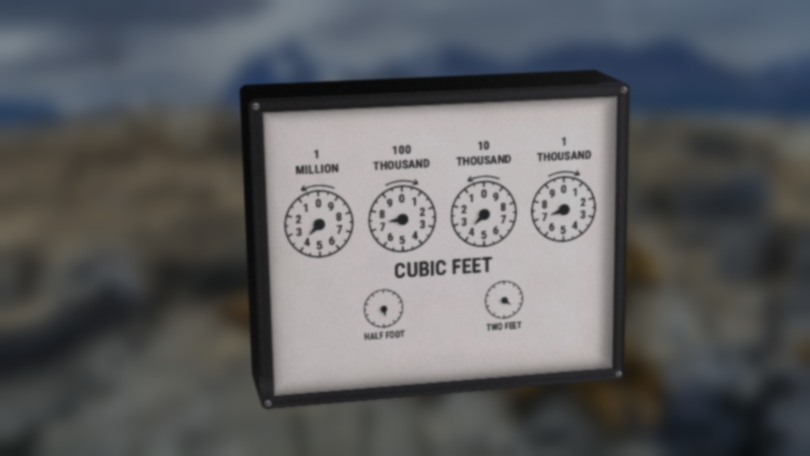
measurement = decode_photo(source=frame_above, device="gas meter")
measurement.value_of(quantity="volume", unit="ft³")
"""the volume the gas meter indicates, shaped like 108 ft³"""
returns 373700 ft³
